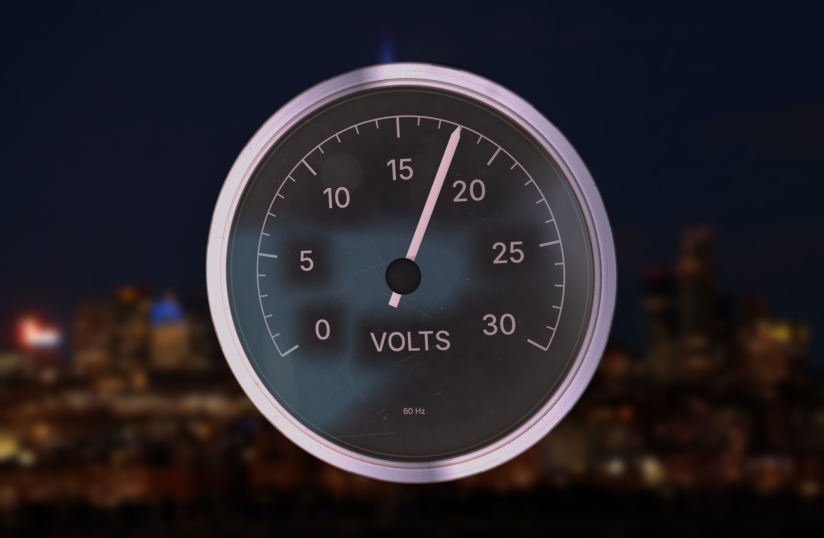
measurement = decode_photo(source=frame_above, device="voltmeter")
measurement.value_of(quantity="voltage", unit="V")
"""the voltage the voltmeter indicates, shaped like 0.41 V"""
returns 18 V
